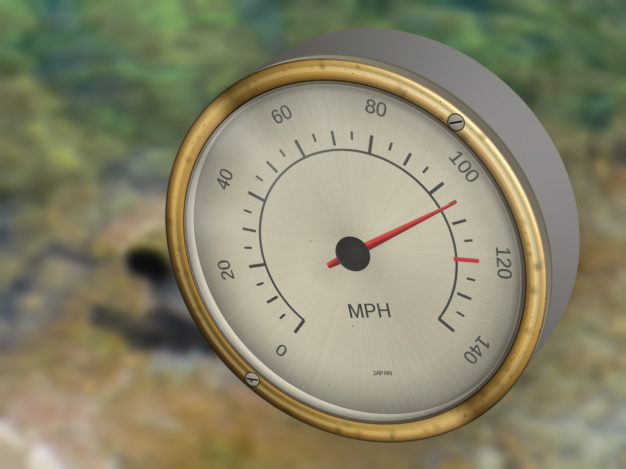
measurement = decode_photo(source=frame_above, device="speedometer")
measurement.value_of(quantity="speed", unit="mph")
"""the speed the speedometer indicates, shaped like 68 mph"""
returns 105 mph
